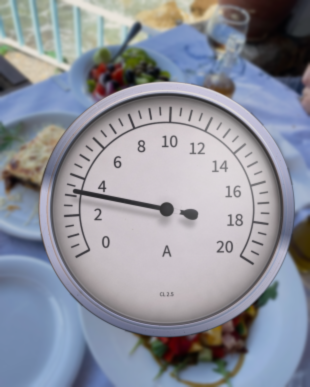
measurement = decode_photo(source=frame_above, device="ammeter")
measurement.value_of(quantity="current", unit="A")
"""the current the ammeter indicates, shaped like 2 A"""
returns 3.25 A
